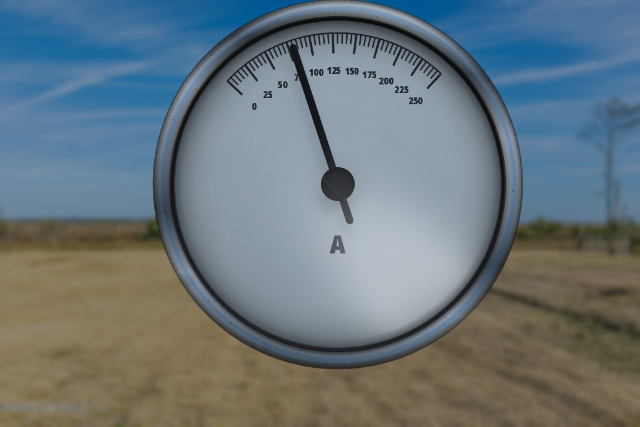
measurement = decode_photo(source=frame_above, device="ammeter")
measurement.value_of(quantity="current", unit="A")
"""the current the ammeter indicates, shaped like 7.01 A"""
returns 80 A
